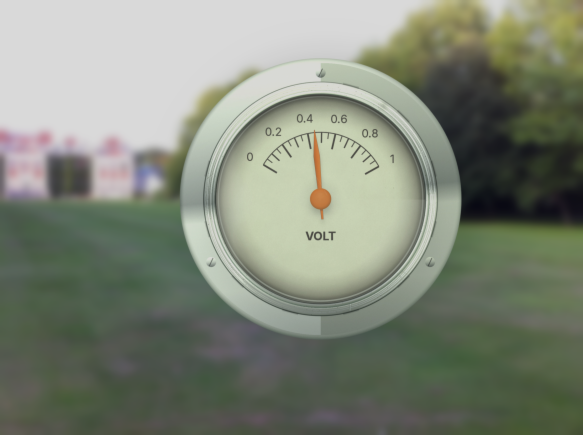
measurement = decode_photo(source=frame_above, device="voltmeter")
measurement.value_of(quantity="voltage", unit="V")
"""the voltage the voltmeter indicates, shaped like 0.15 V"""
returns 0.45 V
